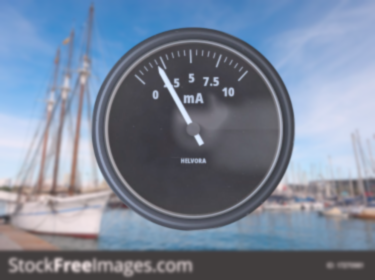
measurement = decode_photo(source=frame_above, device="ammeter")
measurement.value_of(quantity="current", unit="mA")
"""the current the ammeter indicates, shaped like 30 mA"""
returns 2 mA
